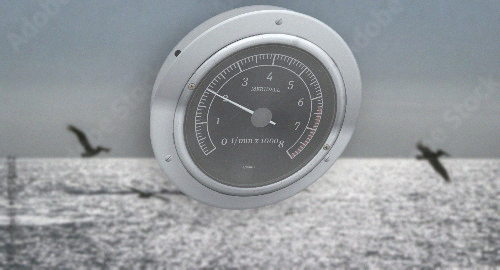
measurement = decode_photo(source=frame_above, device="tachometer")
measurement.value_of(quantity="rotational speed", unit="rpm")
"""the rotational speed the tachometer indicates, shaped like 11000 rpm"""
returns 2000 rpm
